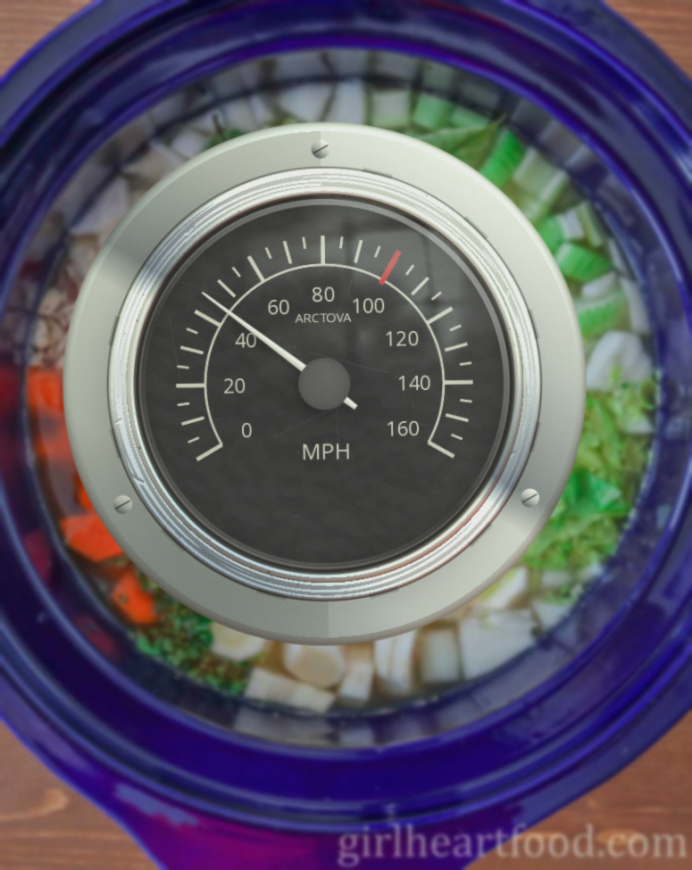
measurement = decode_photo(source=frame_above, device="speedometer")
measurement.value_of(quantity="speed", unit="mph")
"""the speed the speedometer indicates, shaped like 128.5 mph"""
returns 45 mph
